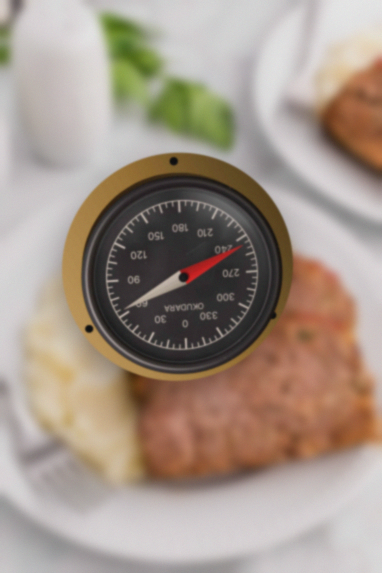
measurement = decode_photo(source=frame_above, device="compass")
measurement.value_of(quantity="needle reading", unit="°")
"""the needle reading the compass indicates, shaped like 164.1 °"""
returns 245 °
